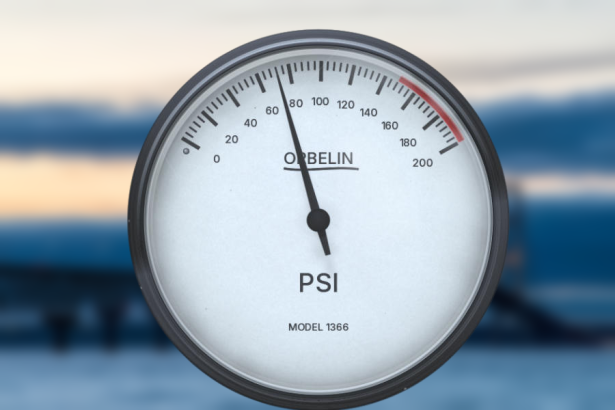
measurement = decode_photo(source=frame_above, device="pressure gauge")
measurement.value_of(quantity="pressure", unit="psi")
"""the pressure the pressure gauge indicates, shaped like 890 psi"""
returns 72 psi
